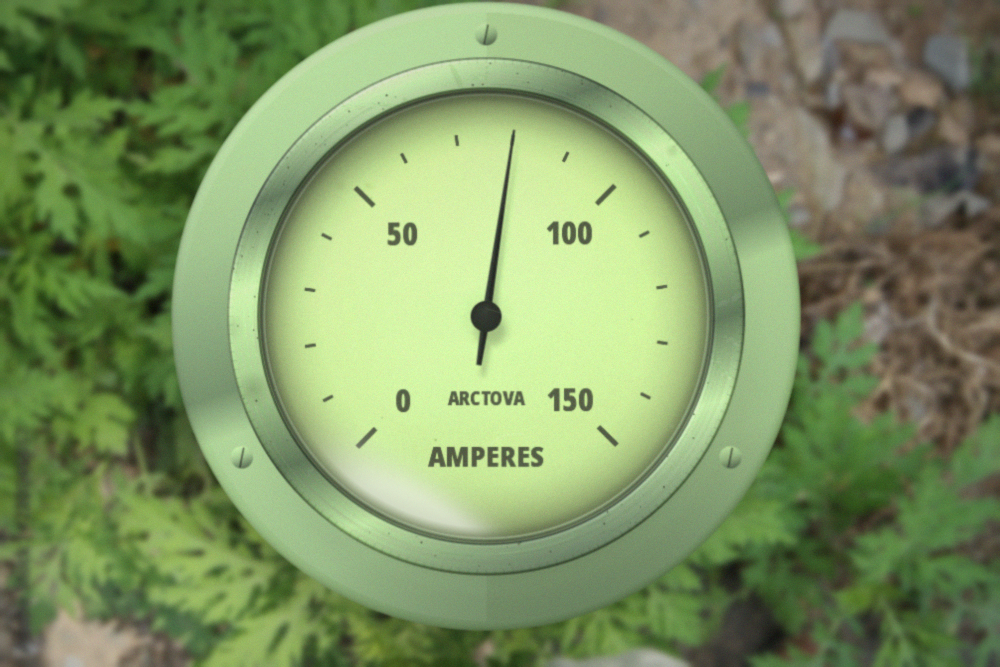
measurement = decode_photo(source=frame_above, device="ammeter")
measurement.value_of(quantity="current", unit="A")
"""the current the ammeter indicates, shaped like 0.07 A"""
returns 80 A
